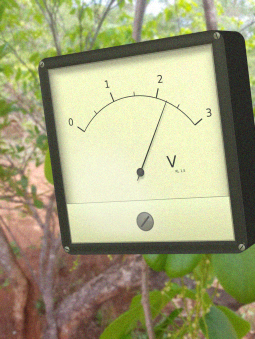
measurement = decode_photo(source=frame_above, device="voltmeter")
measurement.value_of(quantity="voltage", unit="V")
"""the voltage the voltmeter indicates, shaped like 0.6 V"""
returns 2.25 V
